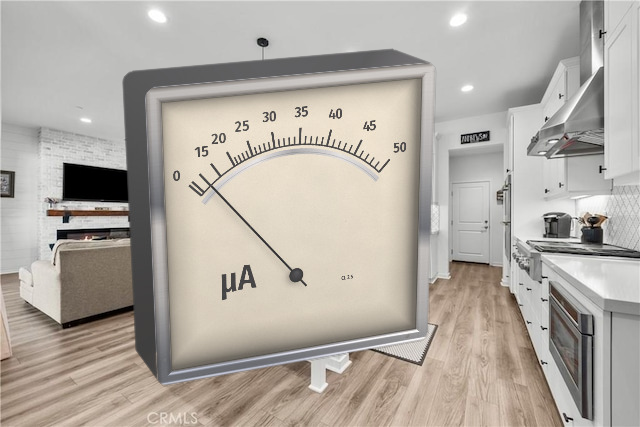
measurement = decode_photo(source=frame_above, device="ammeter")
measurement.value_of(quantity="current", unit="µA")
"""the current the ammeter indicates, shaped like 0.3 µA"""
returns 10 µA
